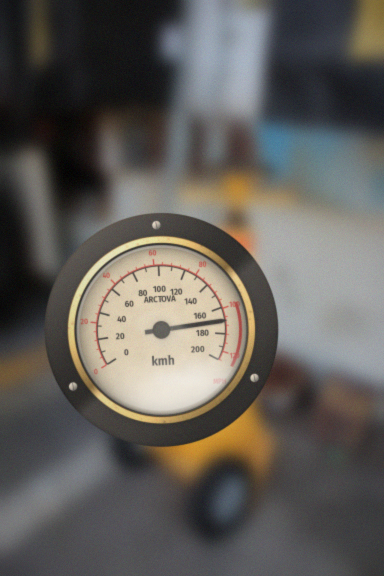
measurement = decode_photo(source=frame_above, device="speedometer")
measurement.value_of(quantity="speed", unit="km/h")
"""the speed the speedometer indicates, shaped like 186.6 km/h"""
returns 170 km/h
